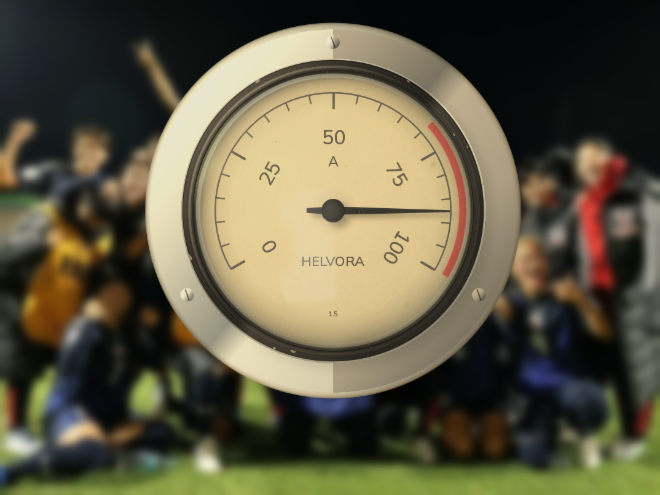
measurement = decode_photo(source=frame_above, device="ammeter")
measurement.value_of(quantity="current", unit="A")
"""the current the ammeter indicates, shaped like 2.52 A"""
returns 87.5 A
